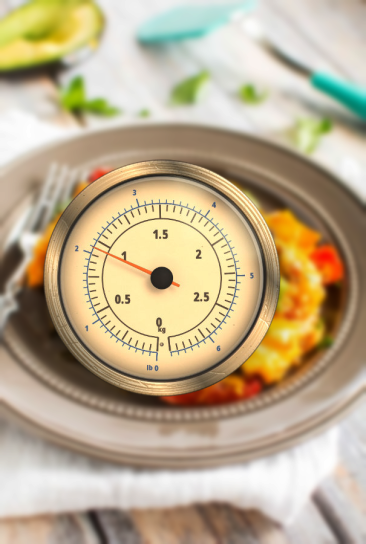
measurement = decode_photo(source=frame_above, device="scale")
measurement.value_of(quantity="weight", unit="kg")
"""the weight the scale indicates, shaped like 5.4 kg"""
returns 0.95 kg
